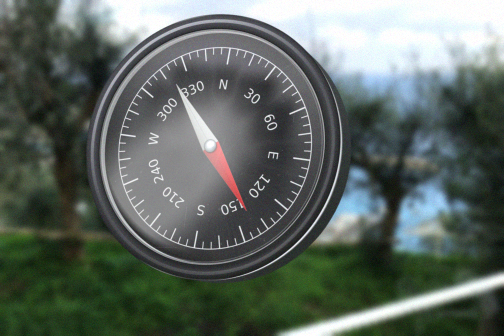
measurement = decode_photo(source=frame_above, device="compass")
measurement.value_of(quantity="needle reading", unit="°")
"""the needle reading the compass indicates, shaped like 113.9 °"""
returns 140 °
